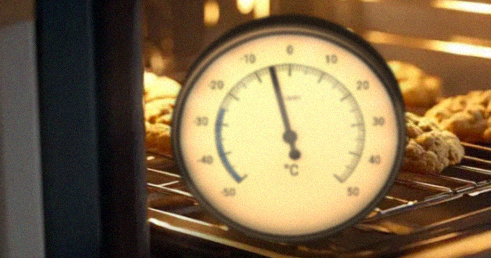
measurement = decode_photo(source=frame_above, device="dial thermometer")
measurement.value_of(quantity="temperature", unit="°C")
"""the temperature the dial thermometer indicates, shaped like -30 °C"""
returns -5 °C
